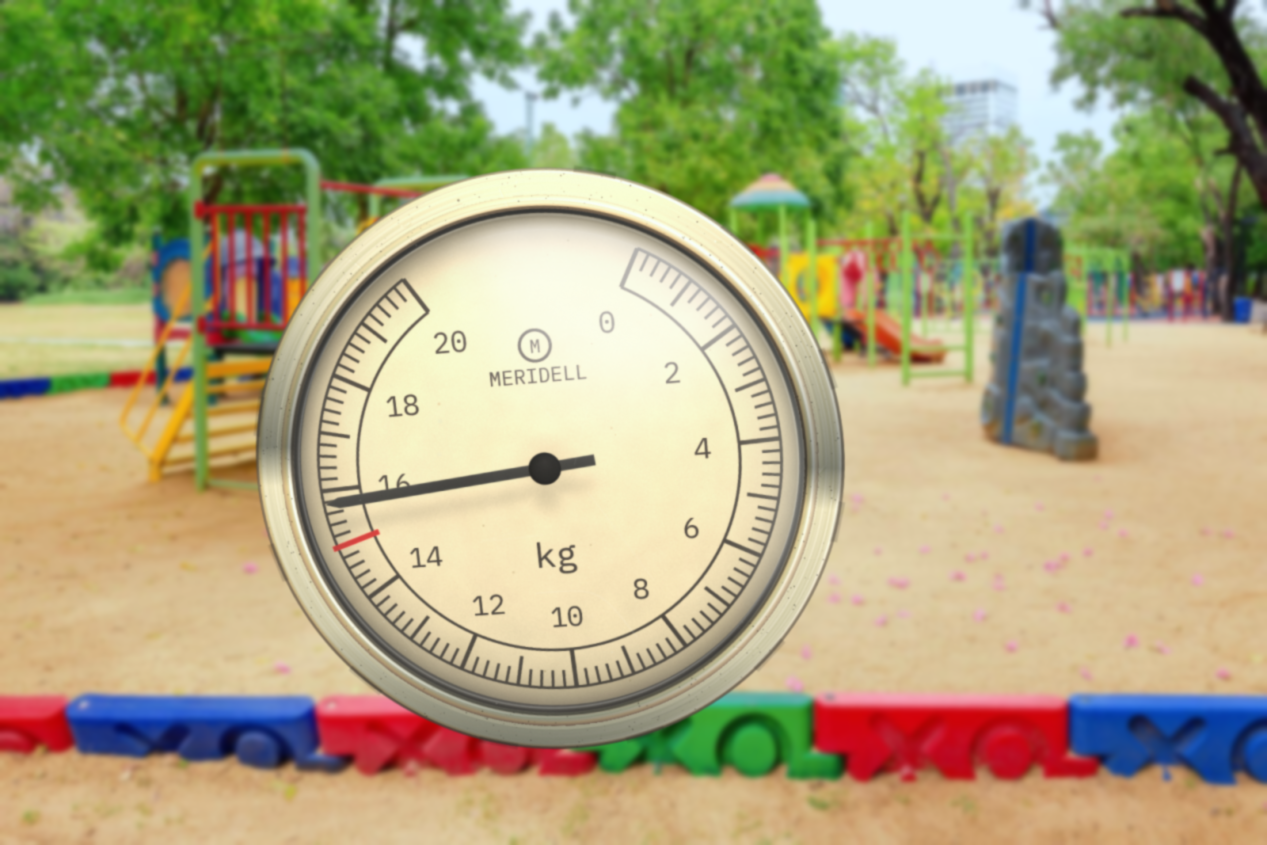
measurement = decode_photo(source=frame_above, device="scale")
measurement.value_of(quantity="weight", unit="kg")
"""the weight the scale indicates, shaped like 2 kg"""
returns 15.8 kg
